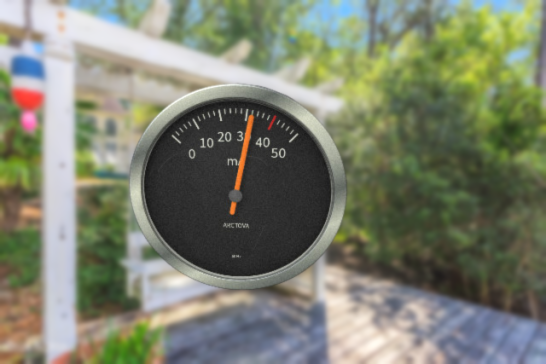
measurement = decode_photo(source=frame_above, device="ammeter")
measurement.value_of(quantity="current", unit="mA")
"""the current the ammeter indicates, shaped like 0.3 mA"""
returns 32 mA
